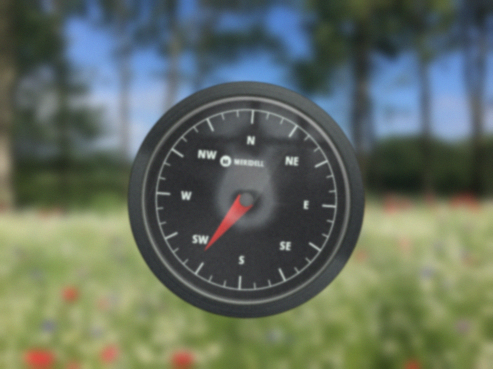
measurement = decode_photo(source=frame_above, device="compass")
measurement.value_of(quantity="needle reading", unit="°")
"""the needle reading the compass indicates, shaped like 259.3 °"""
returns 215 °
